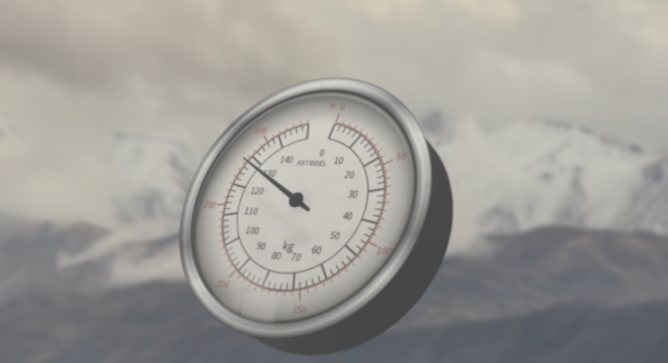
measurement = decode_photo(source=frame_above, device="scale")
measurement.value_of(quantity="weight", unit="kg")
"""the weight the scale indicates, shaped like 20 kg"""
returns 128 kg
